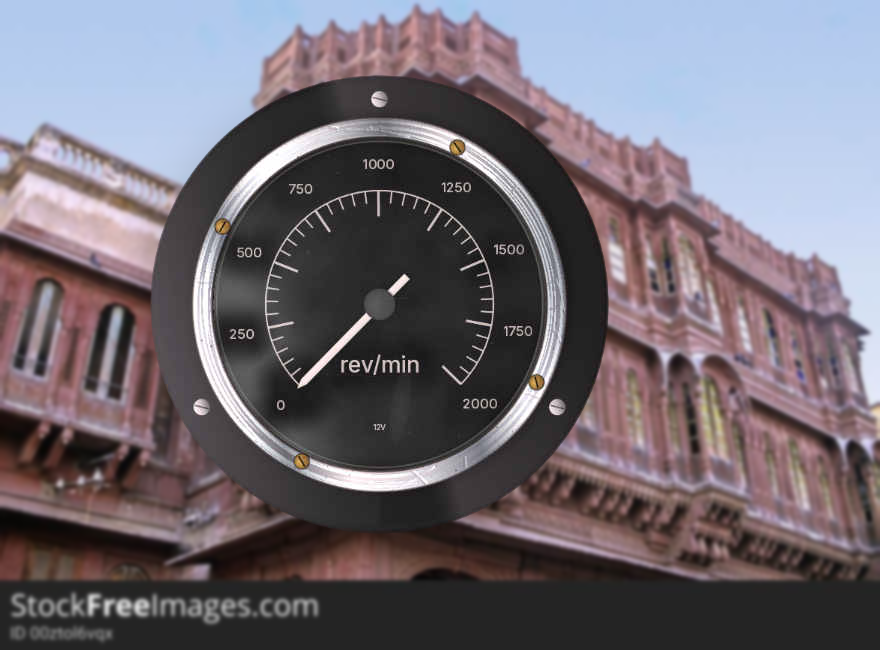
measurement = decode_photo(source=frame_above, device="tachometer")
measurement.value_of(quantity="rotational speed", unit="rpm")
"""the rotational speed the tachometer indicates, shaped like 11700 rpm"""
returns 0 rpm
